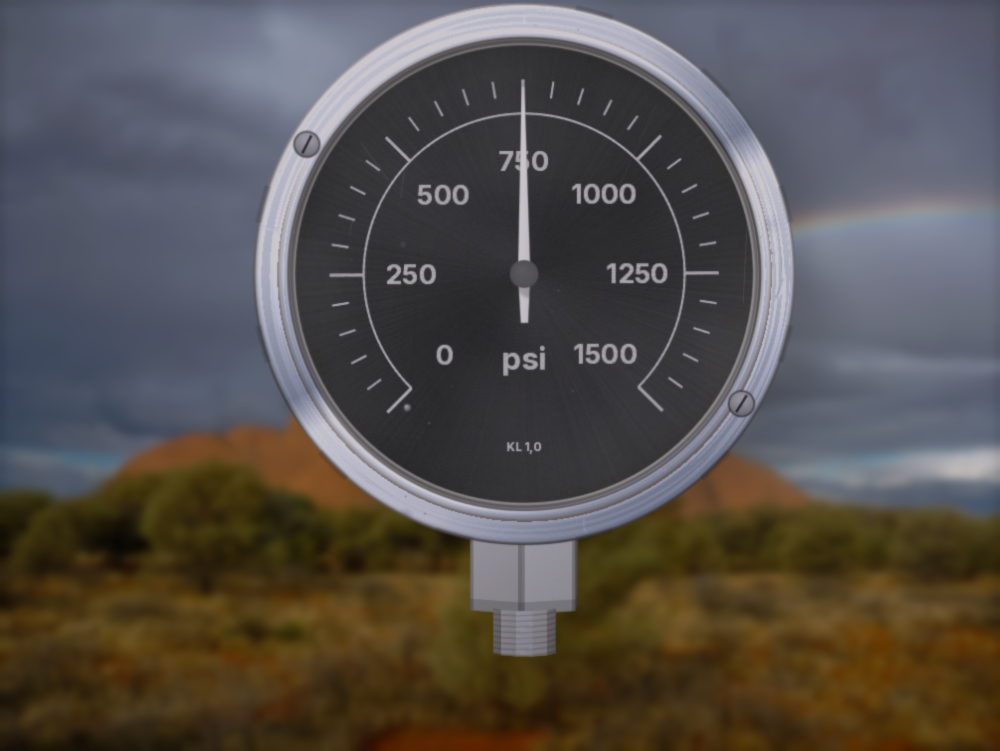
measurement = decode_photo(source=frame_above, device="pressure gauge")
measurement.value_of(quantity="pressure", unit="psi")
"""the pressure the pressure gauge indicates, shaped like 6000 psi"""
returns 750 psi
